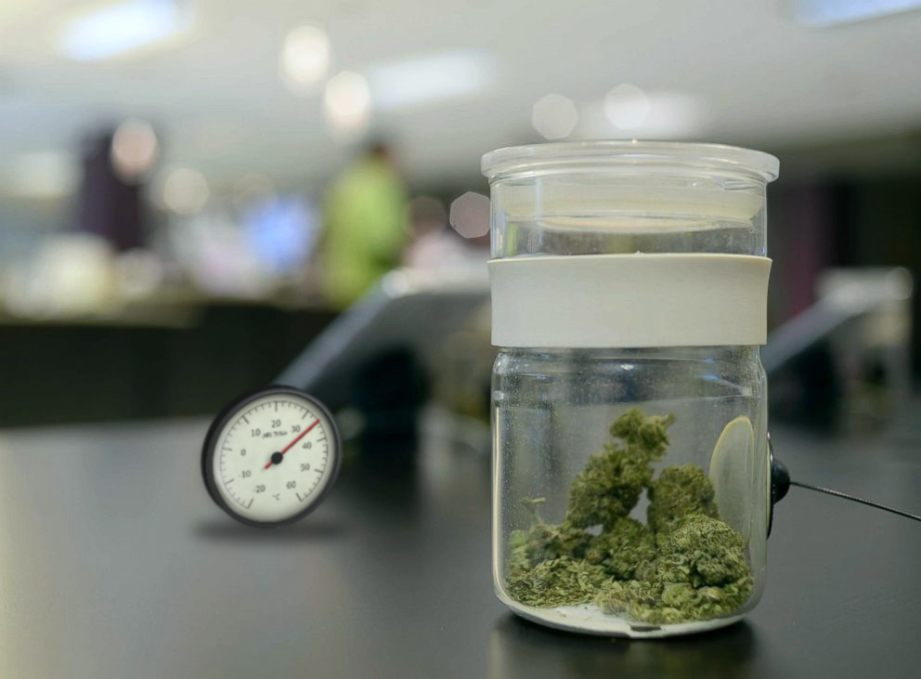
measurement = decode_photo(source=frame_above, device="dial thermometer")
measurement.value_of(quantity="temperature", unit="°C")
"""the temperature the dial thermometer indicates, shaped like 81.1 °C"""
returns 34 °C
